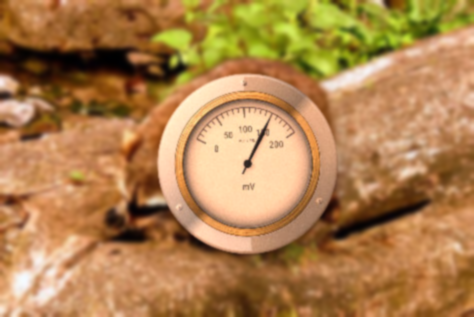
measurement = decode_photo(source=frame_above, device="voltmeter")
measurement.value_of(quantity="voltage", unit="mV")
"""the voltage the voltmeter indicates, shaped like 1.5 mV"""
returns 150 mV
